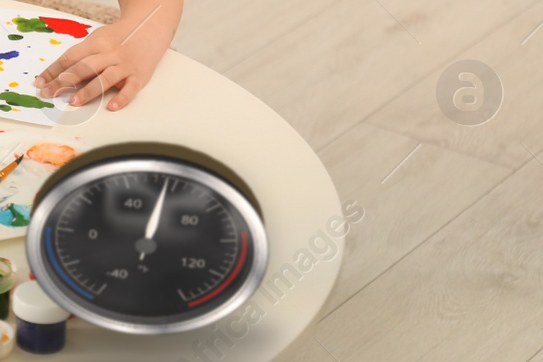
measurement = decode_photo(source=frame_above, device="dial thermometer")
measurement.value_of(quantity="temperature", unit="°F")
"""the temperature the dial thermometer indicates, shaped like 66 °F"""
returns 56 °F
